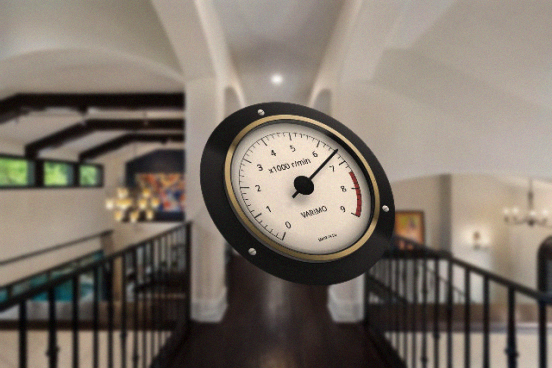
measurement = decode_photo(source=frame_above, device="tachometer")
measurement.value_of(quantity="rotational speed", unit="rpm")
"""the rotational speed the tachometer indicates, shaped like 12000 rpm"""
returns 6600 rpm
